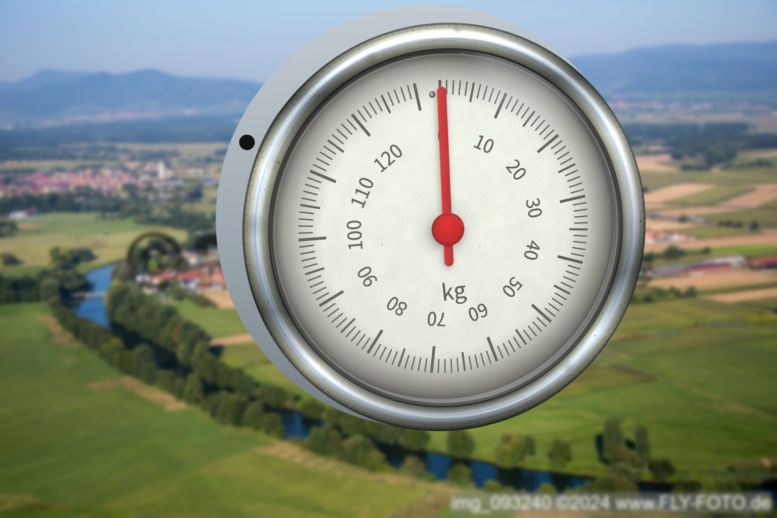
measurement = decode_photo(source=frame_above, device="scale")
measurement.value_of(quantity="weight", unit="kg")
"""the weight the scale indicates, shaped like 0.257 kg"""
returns 0 kg
